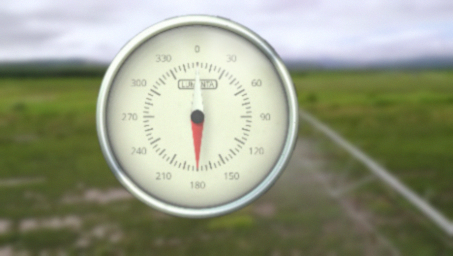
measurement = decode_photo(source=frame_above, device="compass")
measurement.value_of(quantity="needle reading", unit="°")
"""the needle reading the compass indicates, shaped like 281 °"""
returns 180 °
